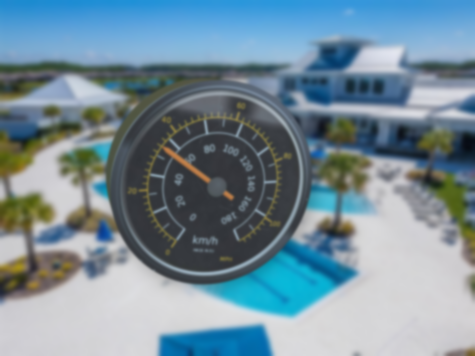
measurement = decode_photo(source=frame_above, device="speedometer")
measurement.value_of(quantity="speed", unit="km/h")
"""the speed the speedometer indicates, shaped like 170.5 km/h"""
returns 55 km/h
